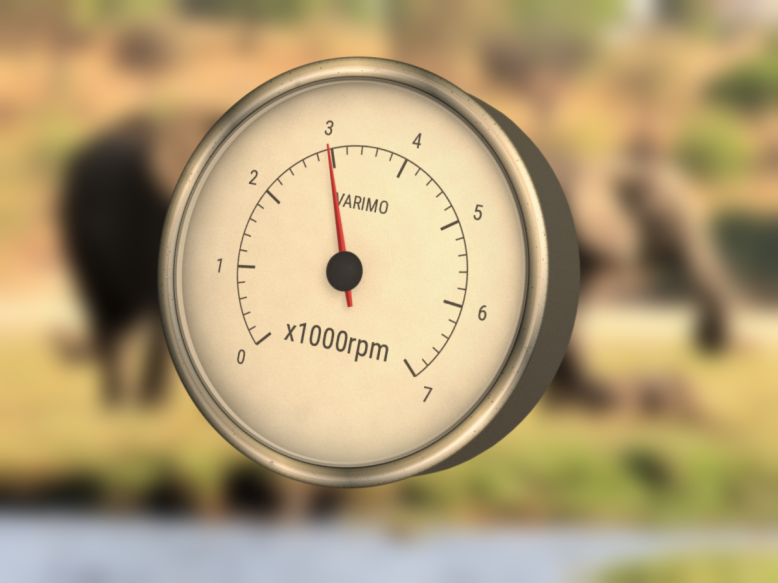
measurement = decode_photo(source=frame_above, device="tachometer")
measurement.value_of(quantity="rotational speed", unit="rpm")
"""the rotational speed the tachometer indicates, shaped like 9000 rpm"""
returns 3000 rpm
